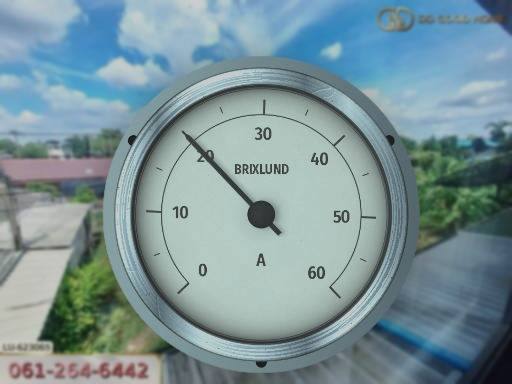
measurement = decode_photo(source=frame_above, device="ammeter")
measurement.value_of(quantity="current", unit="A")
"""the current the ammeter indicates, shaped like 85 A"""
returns 20 A
